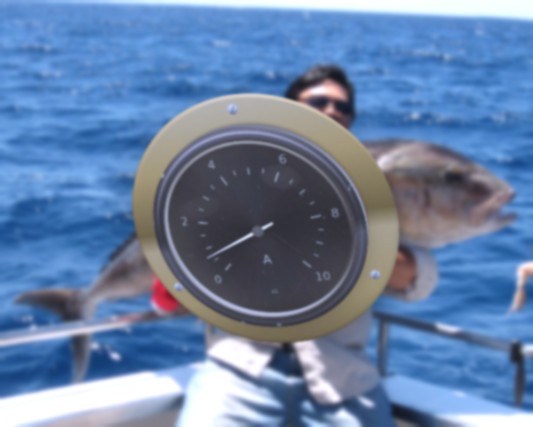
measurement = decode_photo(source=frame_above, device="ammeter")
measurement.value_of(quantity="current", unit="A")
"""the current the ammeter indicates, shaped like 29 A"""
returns 0.75 A
